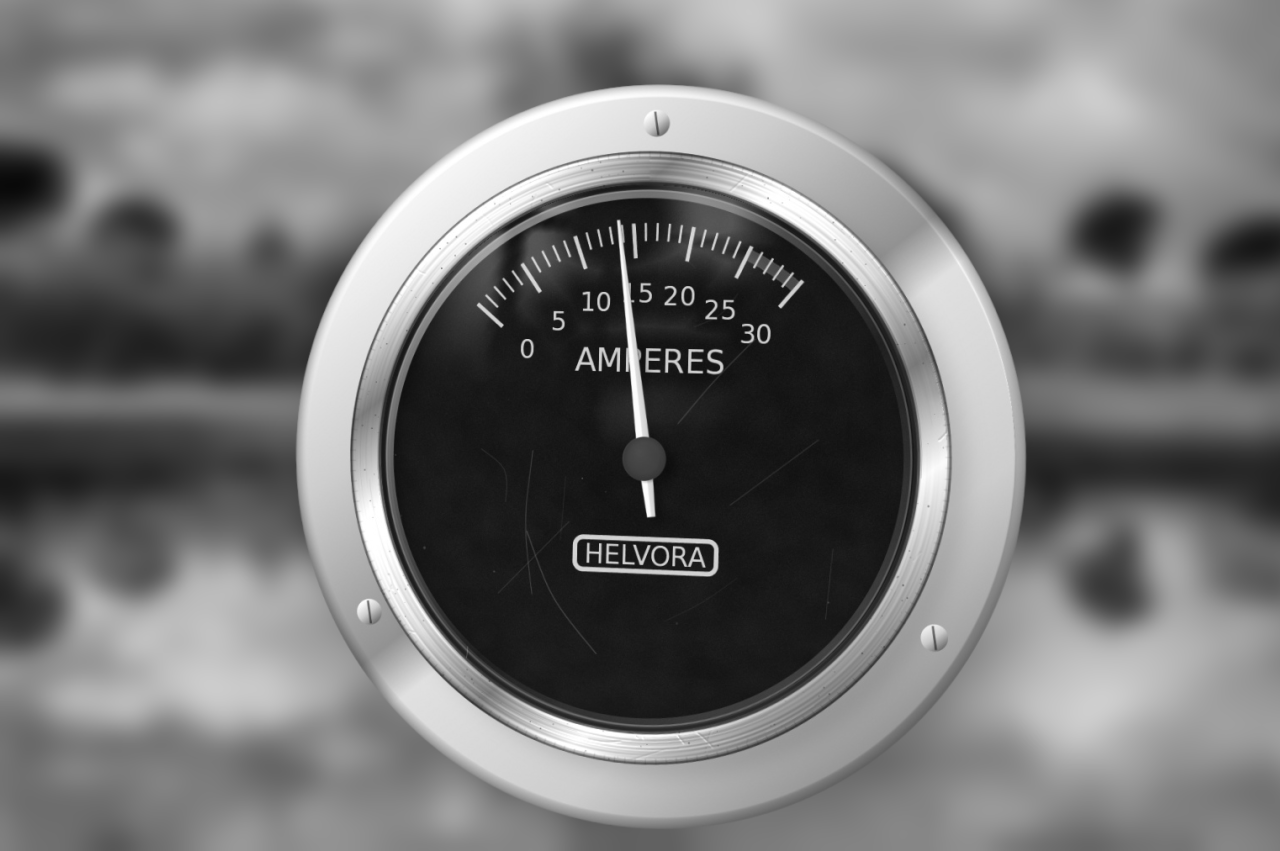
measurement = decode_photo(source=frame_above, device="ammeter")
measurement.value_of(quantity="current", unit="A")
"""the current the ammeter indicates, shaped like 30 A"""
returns 14 A
